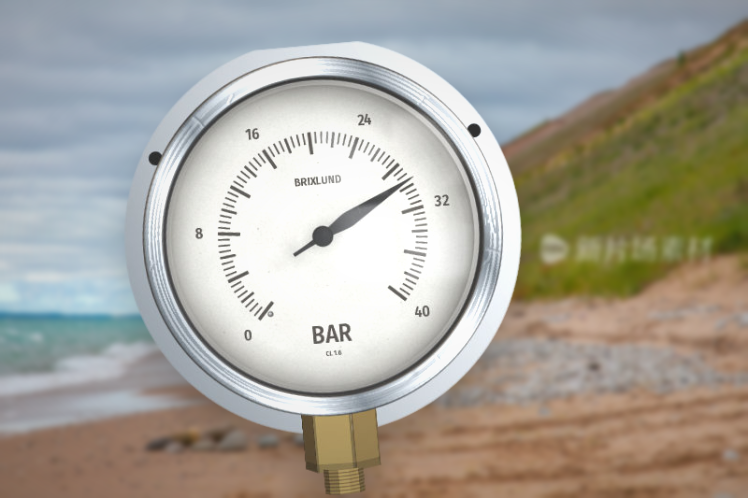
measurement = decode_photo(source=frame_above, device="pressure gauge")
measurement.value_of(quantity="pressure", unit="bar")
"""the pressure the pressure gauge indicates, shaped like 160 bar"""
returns 29.5 bar
